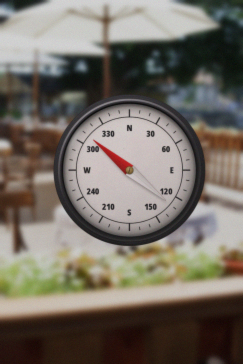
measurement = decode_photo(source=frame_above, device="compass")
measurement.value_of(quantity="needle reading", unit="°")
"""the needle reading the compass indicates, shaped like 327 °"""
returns 310 °
